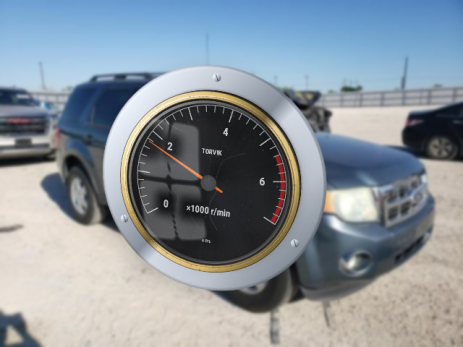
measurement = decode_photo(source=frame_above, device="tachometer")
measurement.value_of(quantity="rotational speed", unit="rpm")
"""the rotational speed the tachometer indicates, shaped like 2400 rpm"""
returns 1800 rpm
